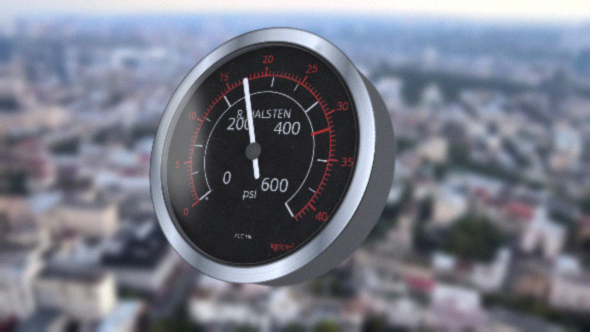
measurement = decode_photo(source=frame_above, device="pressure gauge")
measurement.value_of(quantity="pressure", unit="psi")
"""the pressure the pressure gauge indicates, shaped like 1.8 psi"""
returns 250 psi
